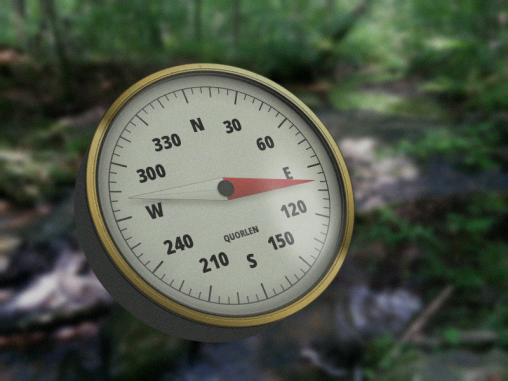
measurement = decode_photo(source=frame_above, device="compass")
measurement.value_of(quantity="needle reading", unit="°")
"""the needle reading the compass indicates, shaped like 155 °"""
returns 100 °
